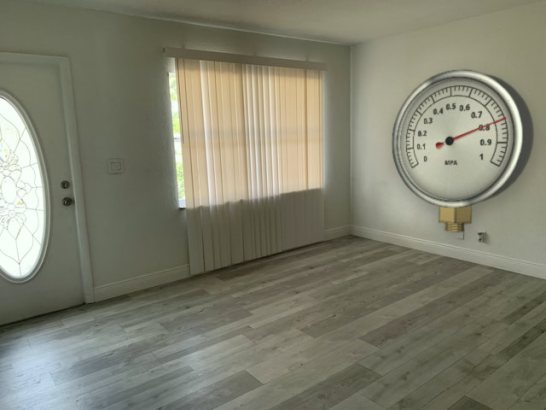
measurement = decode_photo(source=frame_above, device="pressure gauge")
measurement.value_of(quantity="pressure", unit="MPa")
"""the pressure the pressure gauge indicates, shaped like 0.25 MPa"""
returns 0.8 MPa
